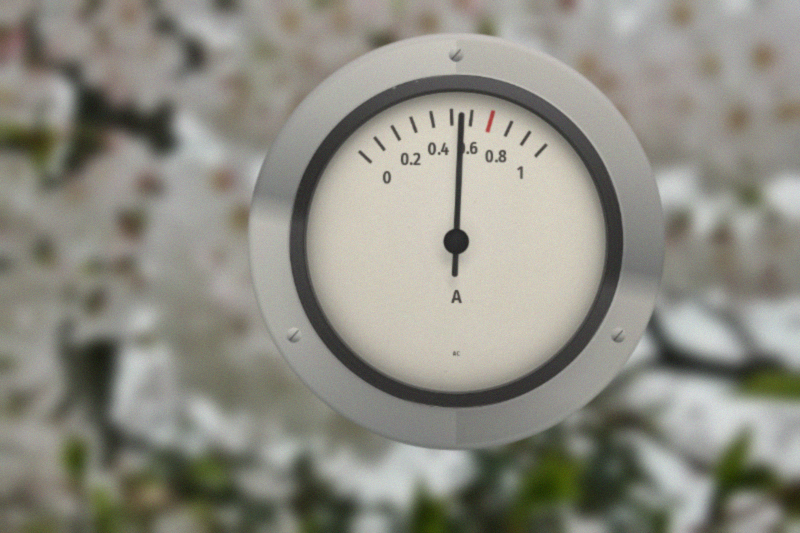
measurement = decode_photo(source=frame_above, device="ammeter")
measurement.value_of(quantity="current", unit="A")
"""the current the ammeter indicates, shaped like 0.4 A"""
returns 0.55 A
